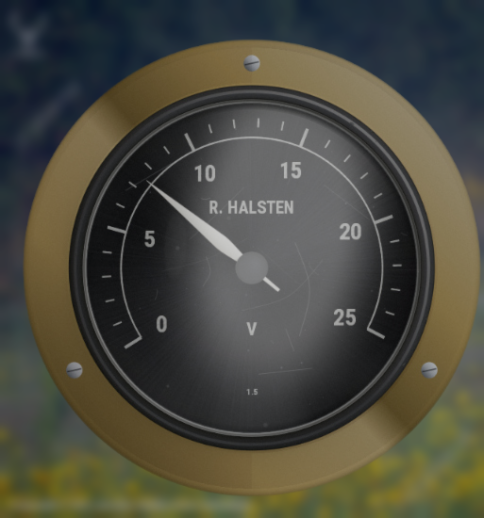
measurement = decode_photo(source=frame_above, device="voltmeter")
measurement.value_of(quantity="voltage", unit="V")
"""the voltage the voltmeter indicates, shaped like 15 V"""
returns 7.5 V
